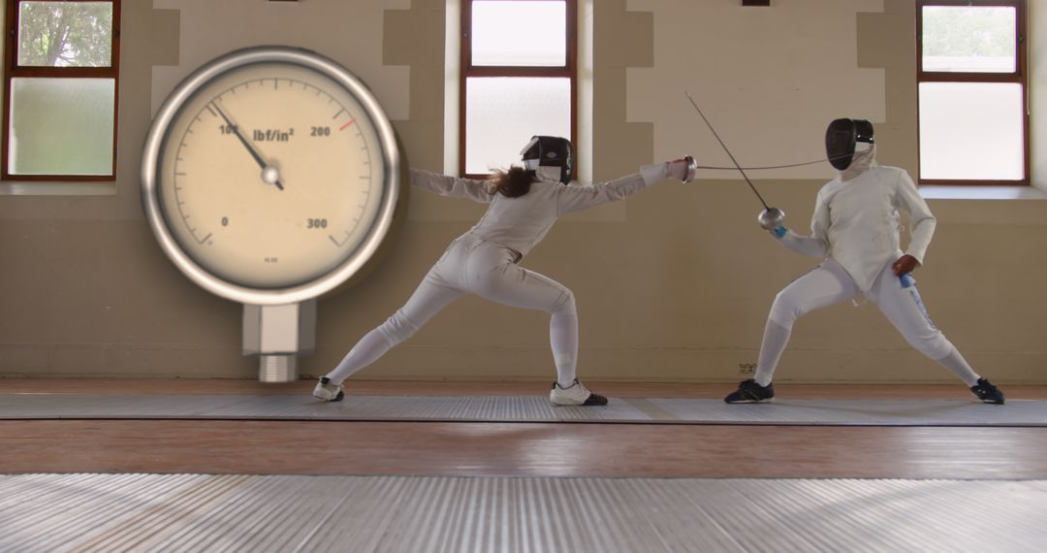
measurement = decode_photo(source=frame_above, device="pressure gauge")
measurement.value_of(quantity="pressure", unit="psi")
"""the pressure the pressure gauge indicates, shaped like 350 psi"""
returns 105 psi
